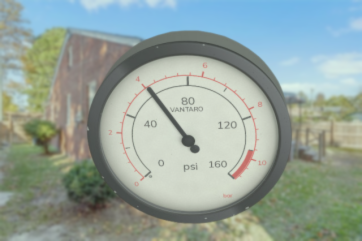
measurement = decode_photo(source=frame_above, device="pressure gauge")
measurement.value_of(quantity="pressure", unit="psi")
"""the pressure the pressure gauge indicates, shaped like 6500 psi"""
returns 60 psi
